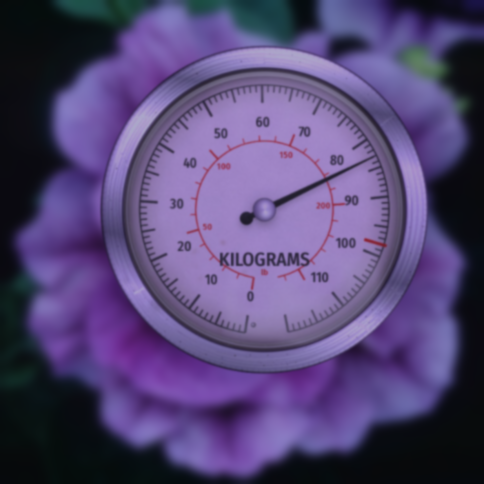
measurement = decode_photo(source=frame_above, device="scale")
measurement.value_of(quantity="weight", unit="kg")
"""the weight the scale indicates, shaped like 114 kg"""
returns 83 kg
